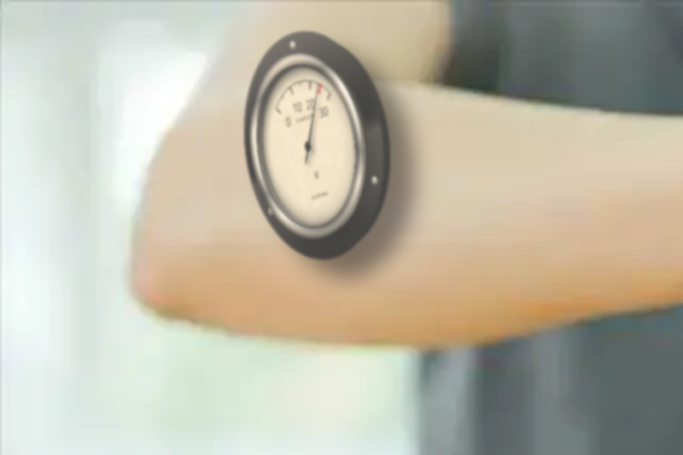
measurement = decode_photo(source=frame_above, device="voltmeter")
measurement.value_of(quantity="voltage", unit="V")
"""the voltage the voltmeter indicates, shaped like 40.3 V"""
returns 25 V
